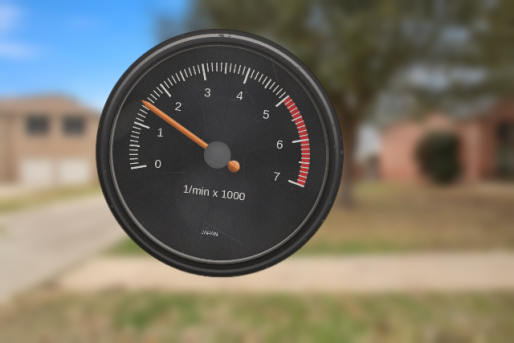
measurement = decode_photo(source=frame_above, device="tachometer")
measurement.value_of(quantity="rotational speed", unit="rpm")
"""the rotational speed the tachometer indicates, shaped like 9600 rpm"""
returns 1500 rpm
